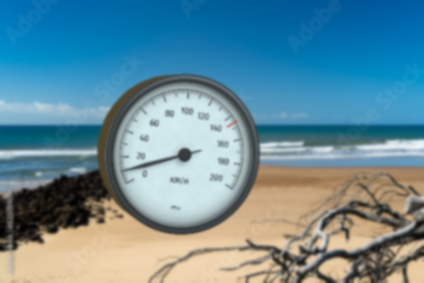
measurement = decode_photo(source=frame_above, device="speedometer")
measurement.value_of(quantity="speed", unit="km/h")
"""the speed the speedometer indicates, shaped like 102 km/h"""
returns 10 km/h
